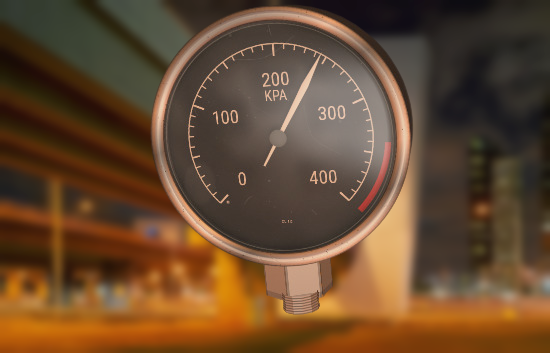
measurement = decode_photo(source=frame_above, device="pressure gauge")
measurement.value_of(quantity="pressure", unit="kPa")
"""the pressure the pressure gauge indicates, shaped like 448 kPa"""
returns 245 kPa
